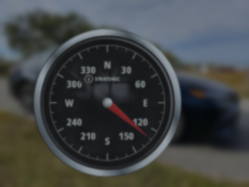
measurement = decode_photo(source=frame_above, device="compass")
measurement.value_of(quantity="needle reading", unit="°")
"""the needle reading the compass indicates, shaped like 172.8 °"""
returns 130 °
